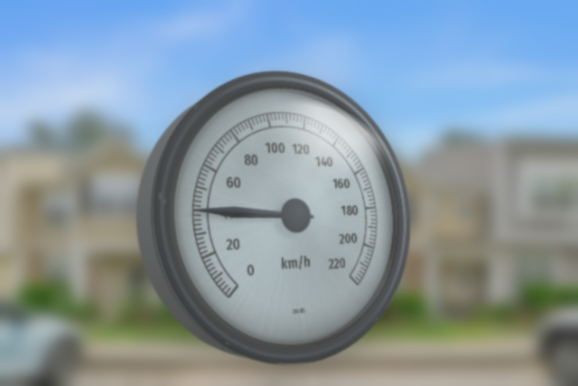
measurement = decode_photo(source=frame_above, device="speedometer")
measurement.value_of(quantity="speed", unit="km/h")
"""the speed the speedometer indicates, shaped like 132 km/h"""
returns 40 km/h
